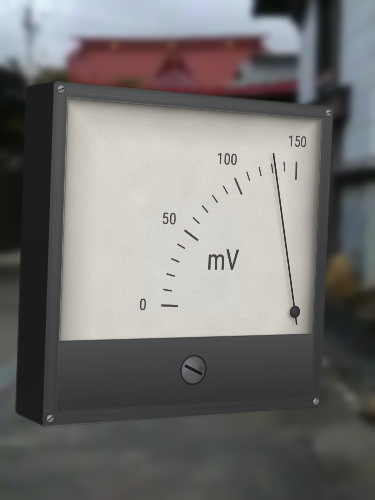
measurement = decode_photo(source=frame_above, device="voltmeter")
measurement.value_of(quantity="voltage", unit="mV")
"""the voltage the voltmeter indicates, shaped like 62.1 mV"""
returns 130 mV
